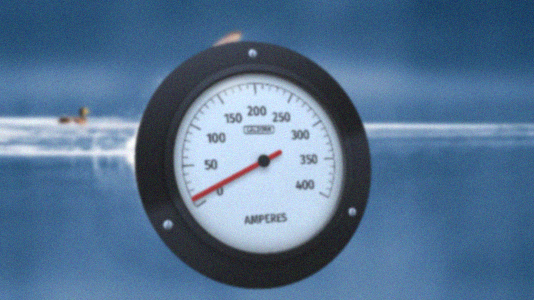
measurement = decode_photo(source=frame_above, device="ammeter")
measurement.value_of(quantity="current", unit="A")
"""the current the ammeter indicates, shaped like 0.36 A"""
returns 10 A
